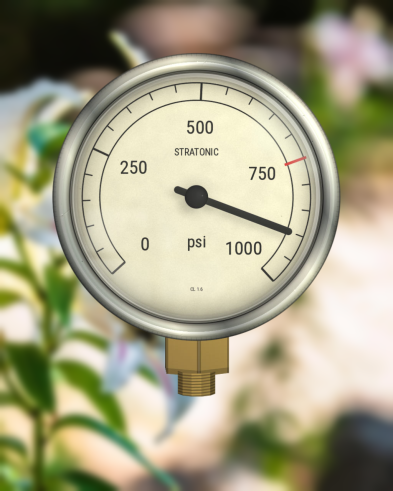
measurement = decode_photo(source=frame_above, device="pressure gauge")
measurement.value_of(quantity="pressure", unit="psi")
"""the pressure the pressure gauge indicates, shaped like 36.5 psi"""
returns 900 psi
